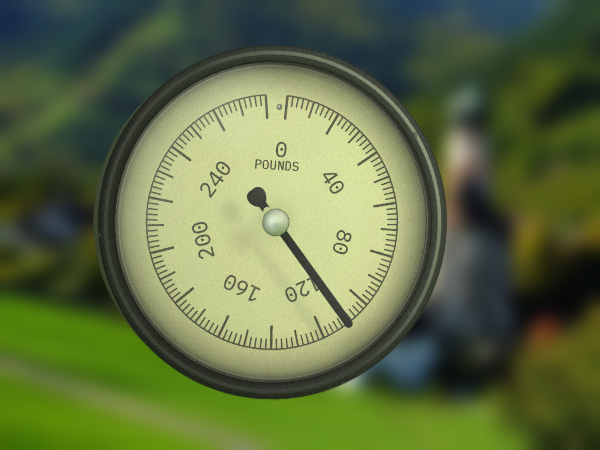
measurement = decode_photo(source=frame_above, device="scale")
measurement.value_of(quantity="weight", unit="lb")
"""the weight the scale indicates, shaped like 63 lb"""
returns 110 lb
